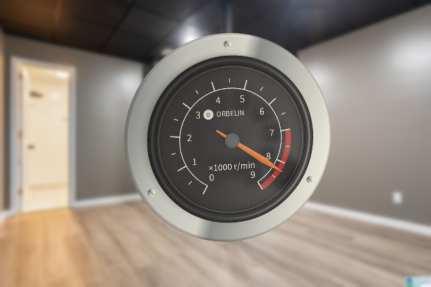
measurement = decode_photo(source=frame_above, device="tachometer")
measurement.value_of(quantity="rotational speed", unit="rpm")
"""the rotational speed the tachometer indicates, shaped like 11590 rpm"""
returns 8250 rpm
